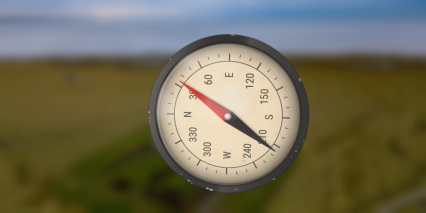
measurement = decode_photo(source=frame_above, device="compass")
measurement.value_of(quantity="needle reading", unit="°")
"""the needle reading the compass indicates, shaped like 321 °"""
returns 35 °
